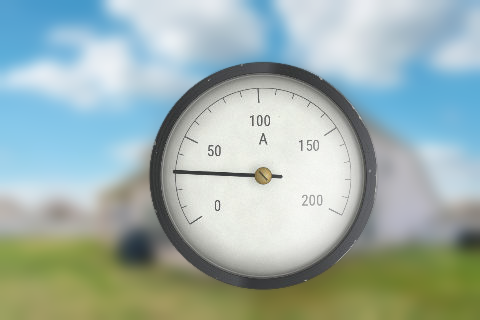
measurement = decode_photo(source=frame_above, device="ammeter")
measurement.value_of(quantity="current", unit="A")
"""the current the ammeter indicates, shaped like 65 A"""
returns 30 A
